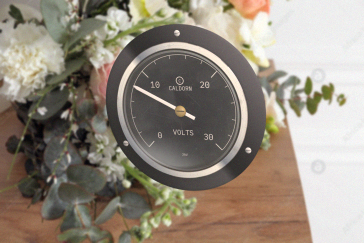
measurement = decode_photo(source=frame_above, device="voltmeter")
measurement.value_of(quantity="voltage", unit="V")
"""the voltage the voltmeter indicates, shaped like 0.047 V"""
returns 8 V
